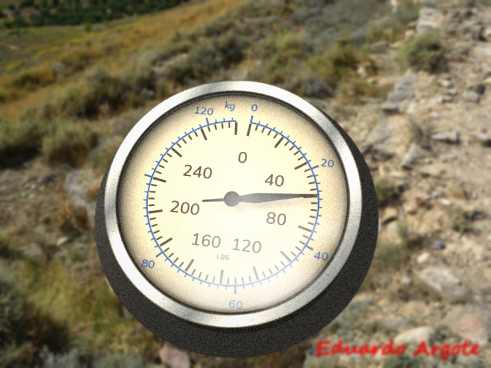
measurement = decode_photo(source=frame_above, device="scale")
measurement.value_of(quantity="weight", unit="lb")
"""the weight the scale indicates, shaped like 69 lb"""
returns 60 lb
